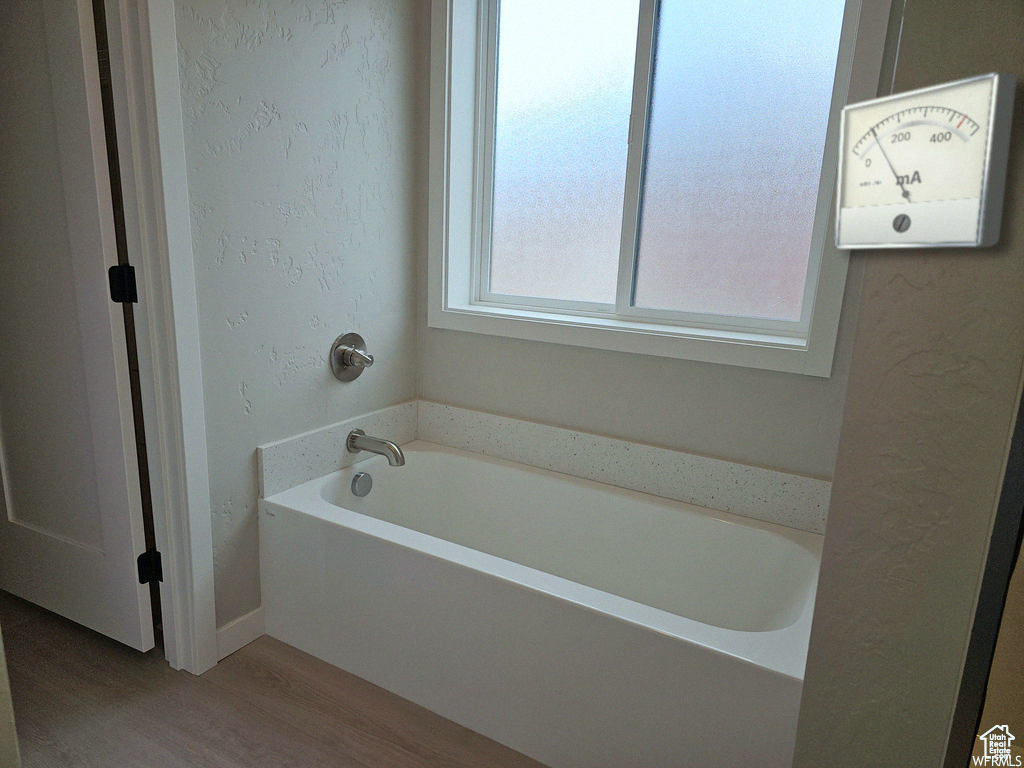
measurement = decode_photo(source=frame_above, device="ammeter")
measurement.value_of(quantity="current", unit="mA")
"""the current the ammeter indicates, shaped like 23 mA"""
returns 100 mA
